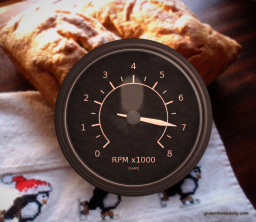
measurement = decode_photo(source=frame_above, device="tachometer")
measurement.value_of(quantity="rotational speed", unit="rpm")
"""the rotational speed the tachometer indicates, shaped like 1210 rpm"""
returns 7000 rpm
